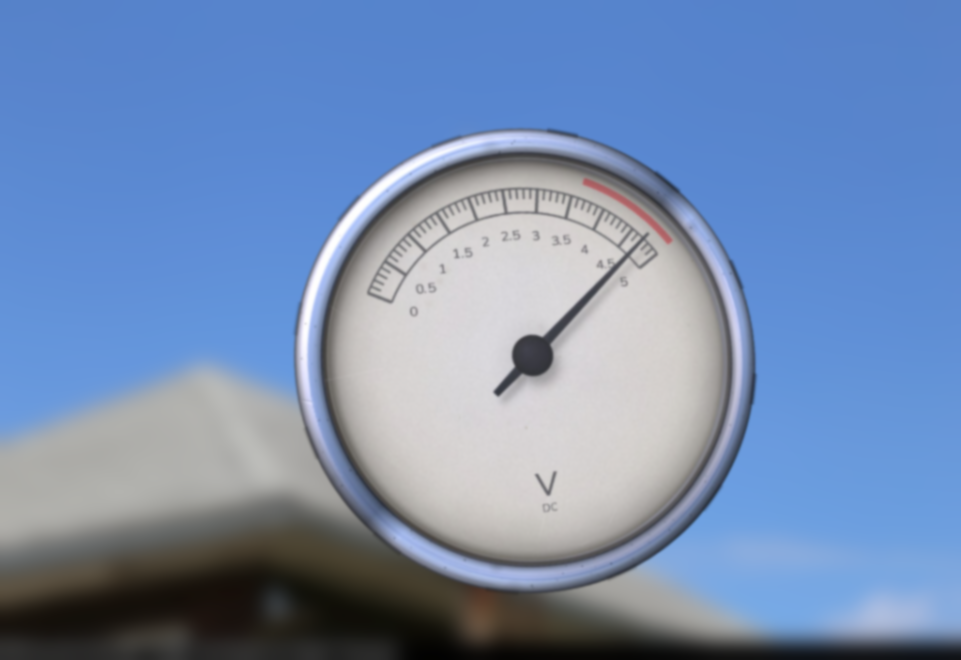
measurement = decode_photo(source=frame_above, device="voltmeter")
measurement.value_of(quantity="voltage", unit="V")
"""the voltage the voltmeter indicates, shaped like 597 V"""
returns 4.7 V
